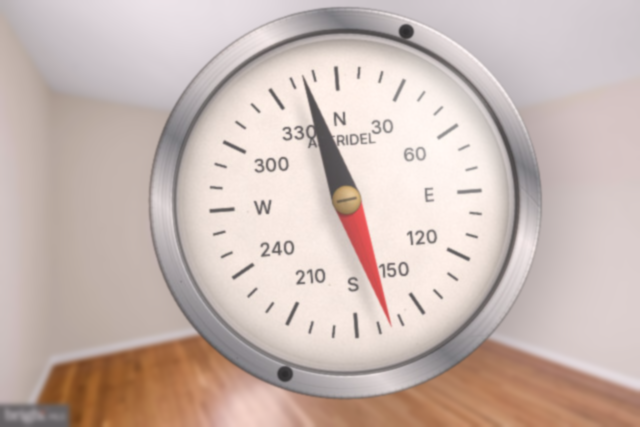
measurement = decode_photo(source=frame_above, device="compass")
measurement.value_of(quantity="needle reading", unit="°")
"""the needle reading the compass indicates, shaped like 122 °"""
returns 165 °
